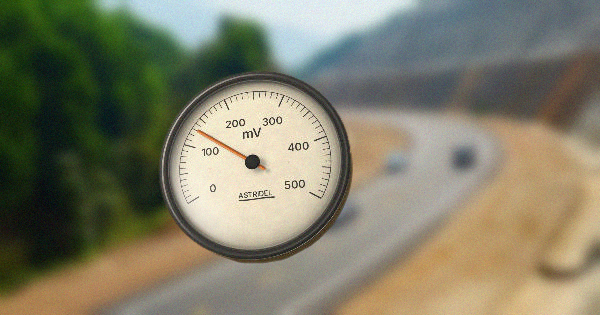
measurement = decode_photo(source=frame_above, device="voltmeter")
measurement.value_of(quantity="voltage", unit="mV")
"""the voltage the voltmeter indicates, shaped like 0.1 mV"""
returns 130 mV
